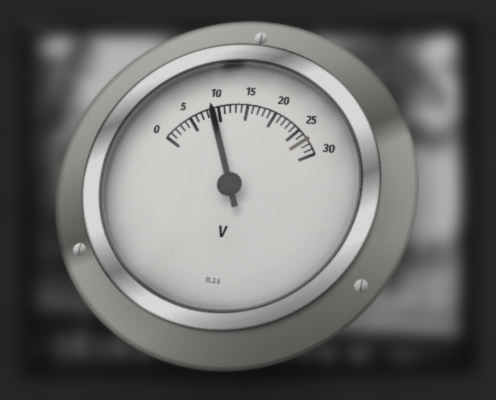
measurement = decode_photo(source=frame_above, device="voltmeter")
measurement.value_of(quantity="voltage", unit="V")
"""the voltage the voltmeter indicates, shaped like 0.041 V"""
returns 9 V
